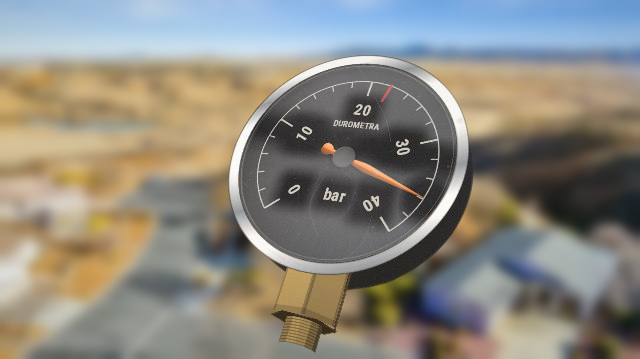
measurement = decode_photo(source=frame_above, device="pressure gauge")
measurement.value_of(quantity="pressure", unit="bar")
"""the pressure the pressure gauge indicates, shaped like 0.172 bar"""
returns 36 bar
